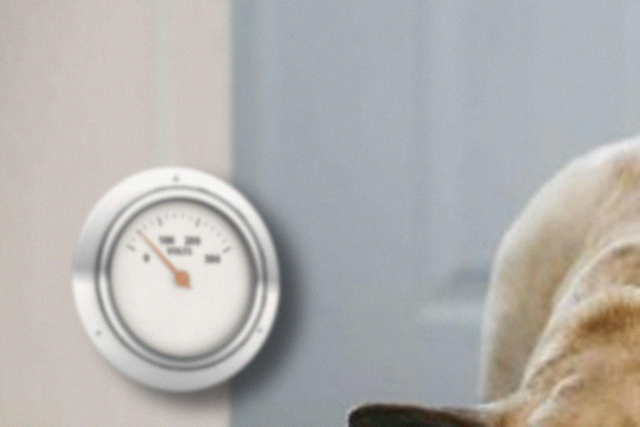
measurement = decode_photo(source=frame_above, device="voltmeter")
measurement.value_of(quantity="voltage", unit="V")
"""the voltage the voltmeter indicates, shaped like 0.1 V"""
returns 40 V
